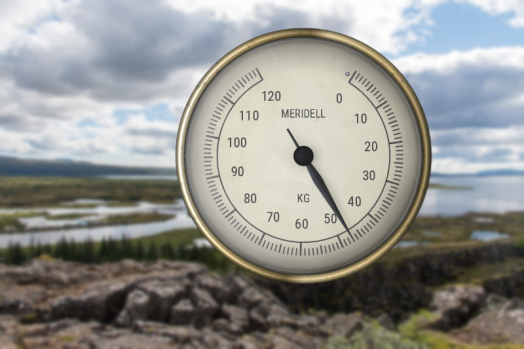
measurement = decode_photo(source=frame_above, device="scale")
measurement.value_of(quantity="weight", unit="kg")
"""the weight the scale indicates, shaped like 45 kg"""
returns 47 kg
